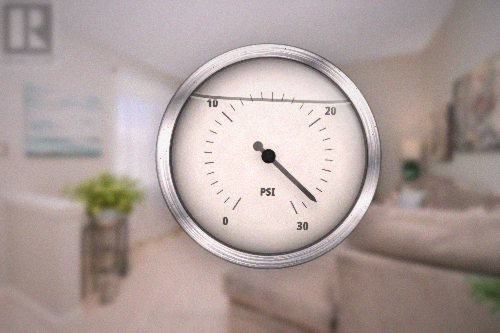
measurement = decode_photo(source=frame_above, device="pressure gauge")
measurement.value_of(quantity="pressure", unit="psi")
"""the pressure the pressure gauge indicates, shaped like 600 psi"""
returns 28 psi
